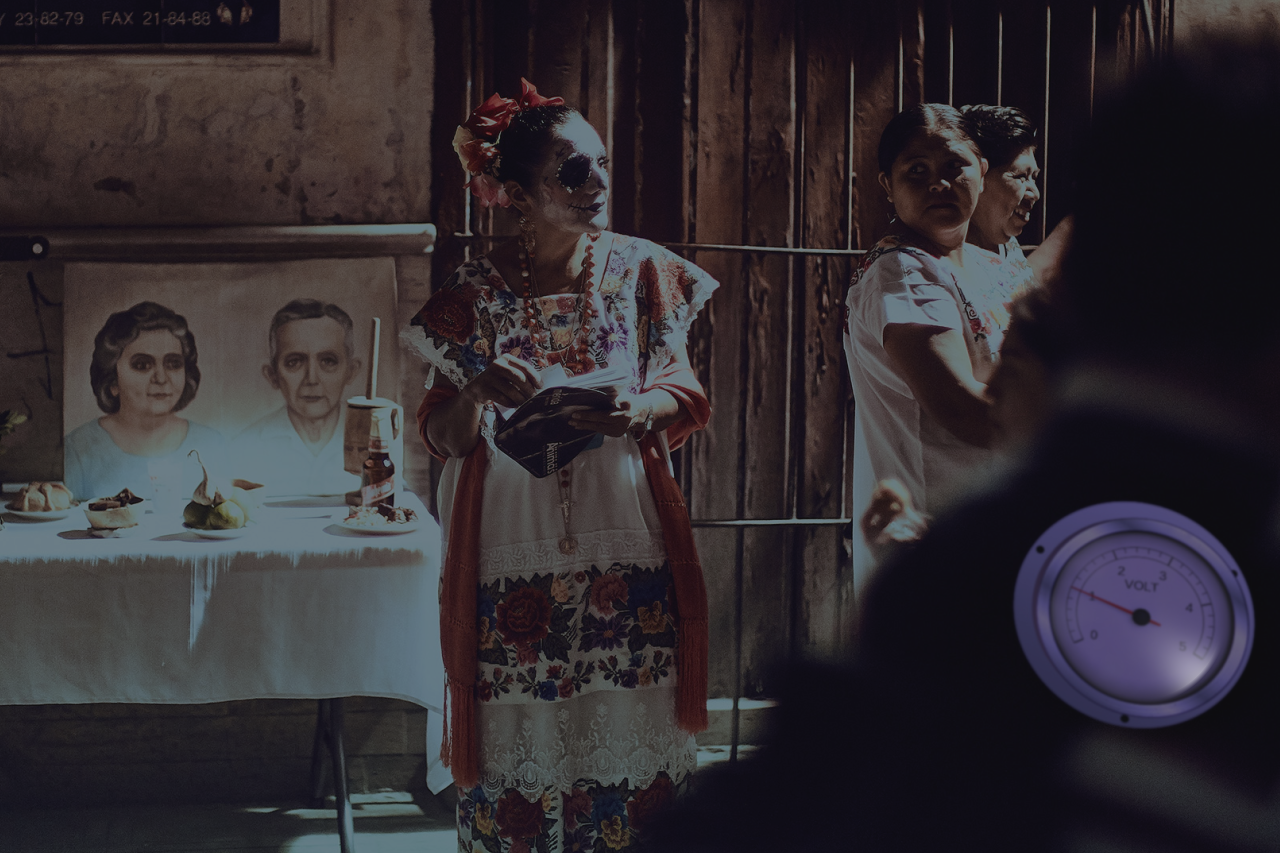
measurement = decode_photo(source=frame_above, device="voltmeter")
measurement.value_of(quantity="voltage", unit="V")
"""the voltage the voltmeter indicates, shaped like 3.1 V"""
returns 1 V
